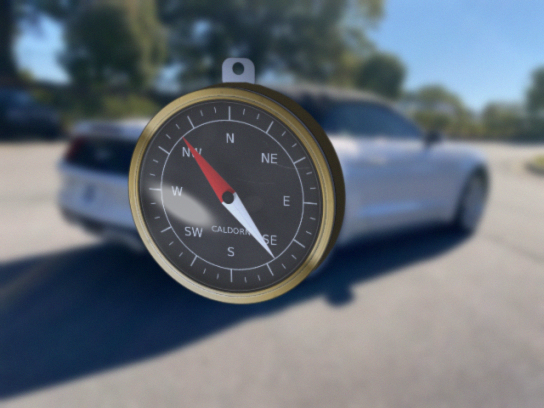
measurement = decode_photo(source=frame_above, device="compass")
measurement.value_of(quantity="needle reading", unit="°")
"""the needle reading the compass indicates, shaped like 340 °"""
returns 320 °
